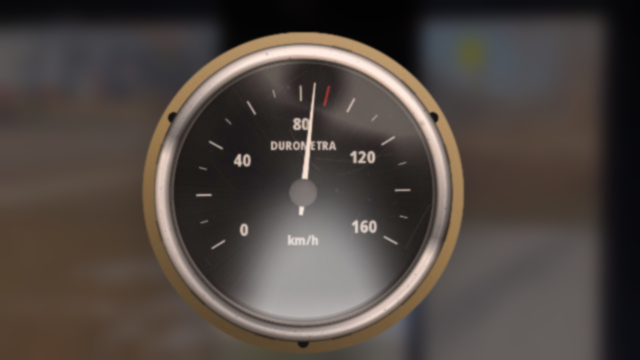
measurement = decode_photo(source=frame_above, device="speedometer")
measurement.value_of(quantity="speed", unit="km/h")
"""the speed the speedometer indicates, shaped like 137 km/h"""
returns 85 km/h
